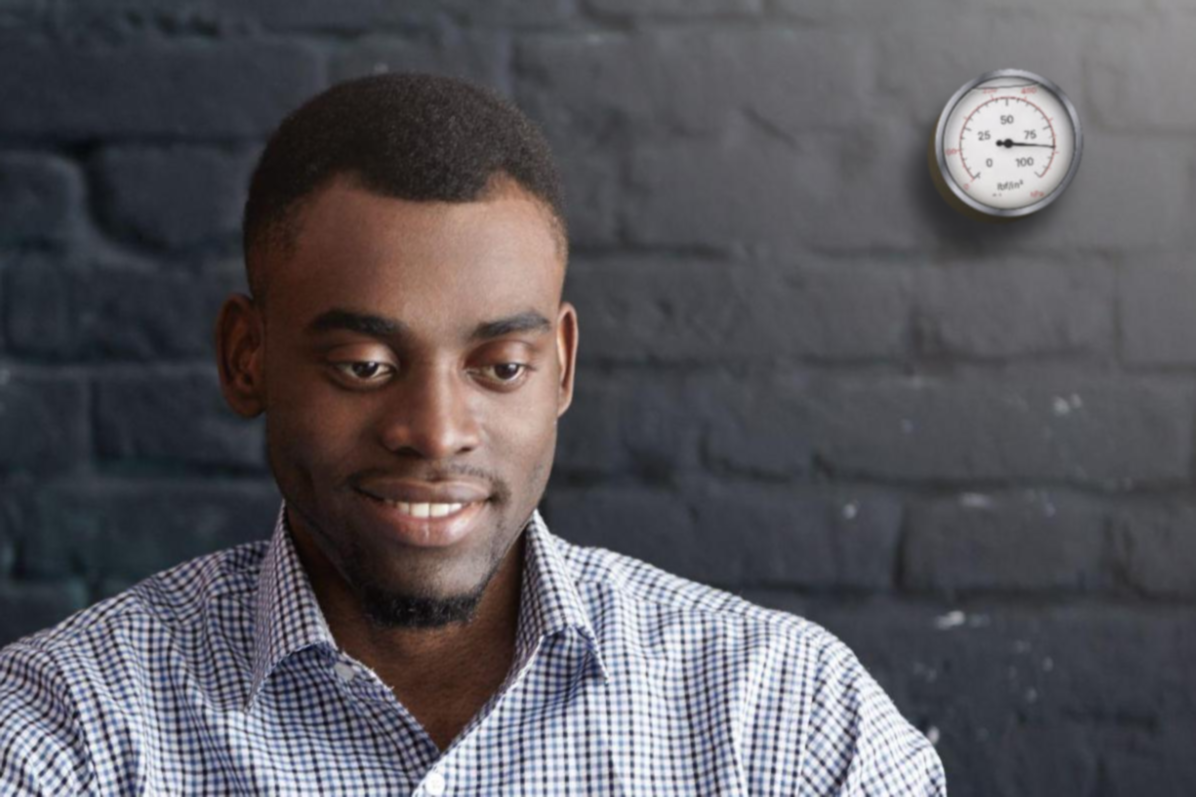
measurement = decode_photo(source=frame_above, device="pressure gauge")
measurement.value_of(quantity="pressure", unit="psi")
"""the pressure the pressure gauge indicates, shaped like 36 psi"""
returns 85 psi
